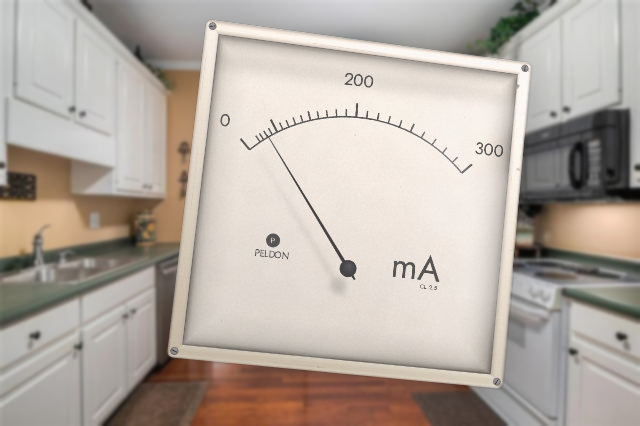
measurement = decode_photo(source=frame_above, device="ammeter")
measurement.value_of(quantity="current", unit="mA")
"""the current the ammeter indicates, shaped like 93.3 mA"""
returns 80 mA
